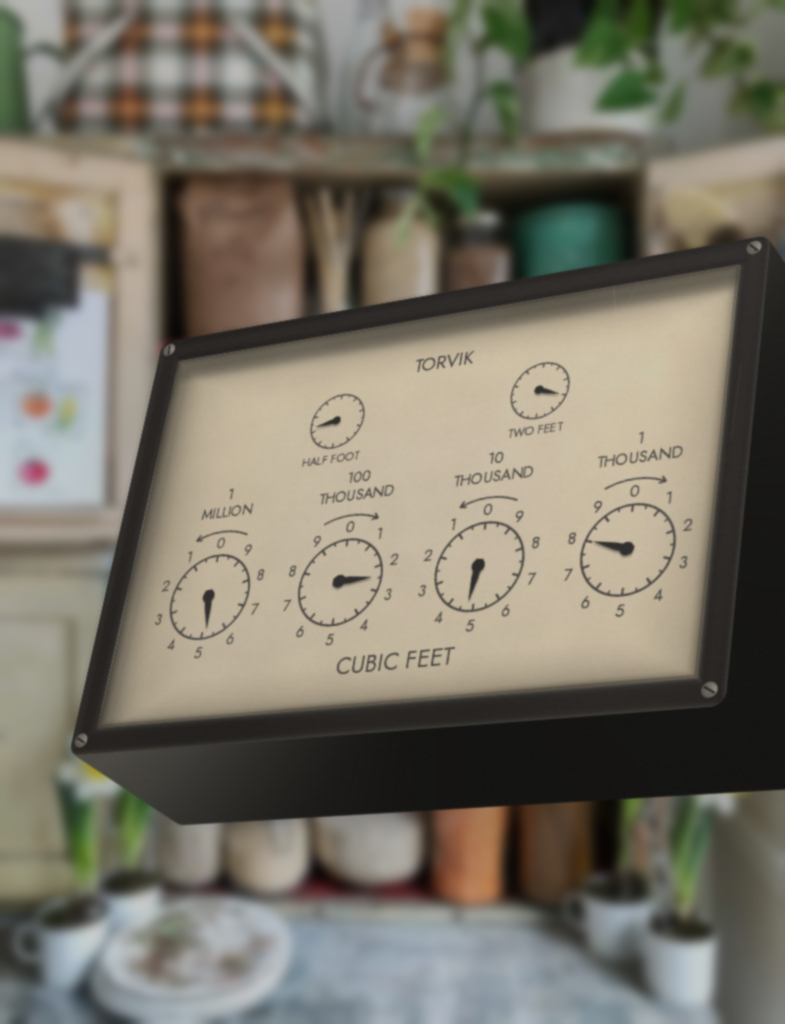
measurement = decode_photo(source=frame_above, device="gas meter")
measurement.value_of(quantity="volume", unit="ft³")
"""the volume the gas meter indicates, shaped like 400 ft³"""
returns 524800 ft³
